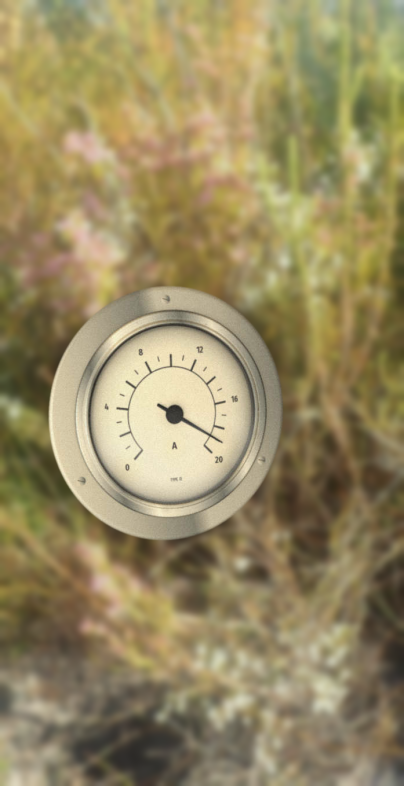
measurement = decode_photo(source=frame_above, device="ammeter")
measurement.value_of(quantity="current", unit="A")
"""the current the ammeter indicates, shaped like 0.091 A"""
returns 19 A
